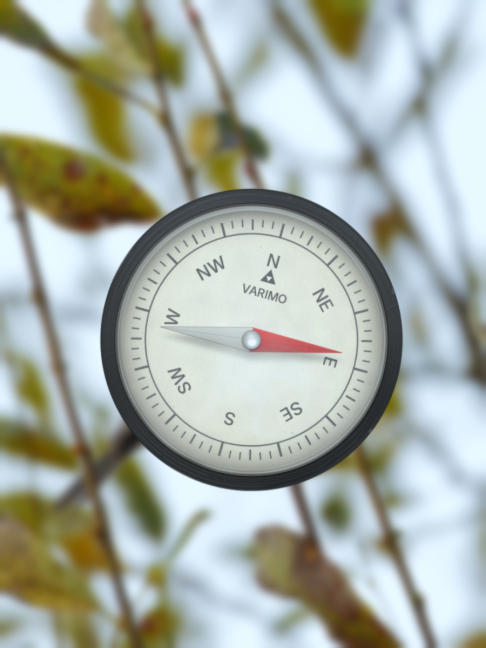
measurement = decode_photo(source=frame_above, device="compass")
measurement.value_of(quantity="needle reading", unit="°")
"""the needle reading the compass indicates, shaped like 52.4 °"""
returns 82.5 °
